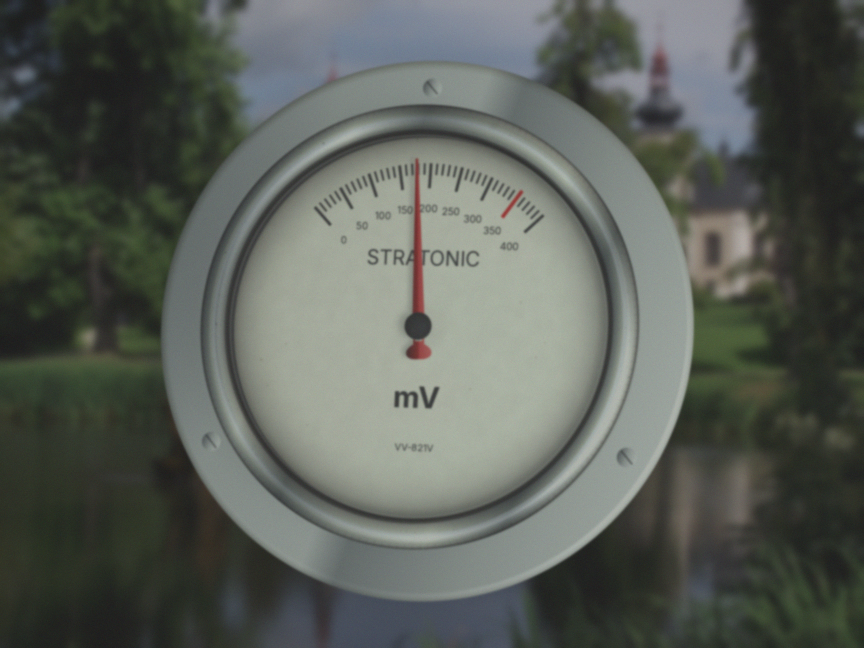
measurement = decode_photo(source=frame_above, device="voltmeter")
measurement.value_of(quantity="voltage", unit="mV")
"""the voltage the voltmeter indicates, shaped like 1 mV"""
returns 180 mV
